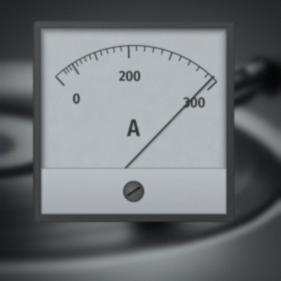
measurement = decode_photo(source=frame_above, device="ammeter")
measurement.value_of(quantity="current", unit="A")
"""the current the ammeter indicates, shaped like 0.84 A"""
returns 295 A
